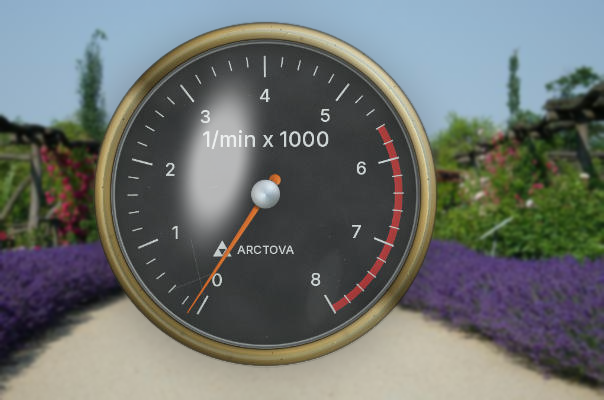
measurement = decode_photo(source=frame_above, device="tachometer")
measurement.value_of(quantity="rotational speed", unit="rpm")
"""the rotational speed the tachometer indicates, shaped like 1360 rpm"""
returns 100 rpm
